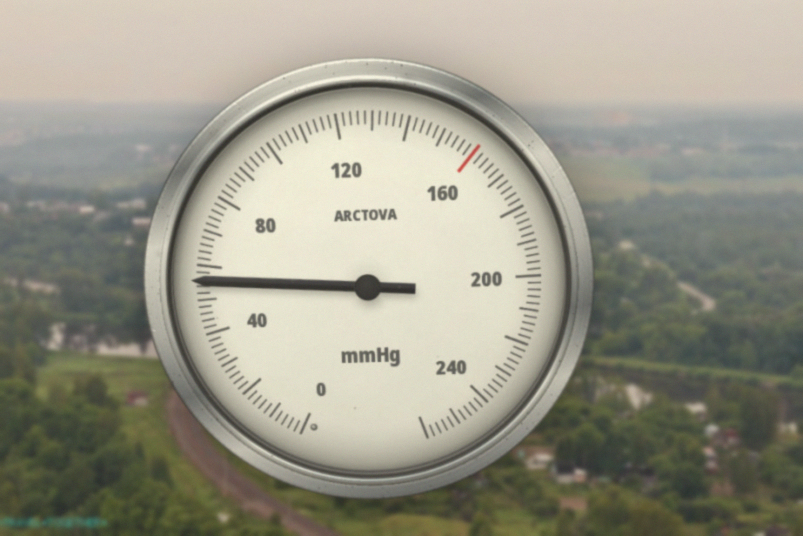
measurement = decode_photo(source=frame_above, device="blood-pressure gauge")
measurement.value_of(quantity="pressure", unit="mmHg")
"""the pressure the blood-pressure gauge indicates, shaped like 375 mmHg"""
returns 56 mmHg
